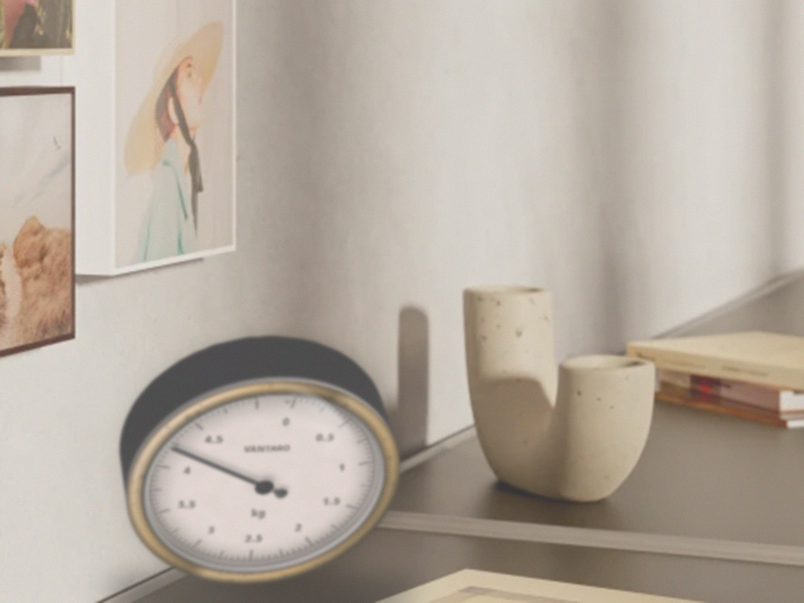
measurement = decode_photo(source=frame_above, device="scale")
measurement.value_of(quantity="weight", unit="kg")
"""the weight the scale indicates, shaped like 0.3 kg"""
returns 4.25 kg
